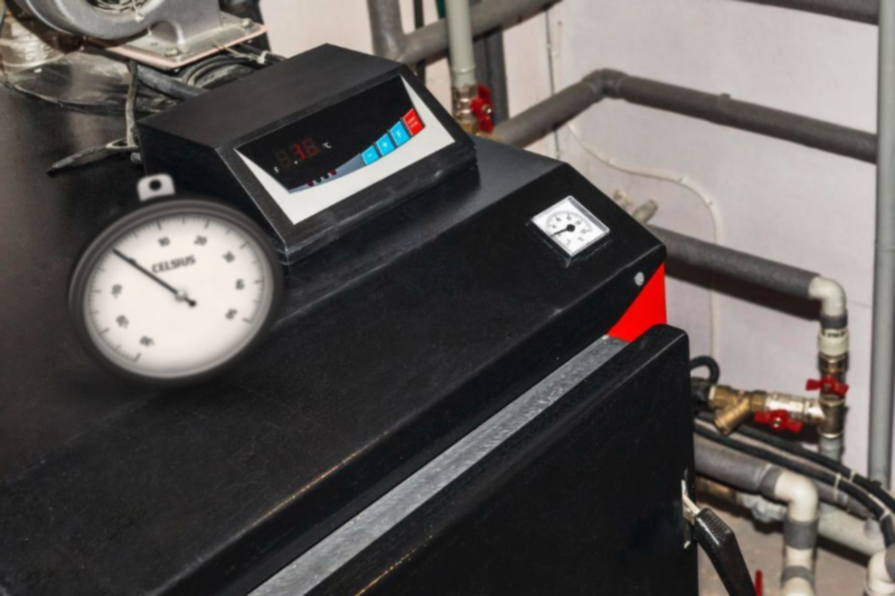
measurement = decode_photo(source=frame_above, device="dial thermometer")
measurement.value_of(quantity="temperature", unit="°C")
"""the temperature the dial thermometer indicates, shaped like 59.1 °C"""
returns 0 °C
